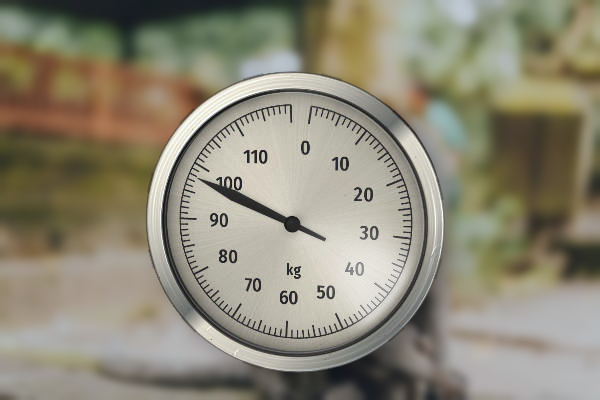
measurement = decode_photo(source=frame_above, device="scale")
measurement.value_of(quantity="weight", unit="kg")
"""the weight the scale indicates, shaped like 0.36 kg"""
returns 98 kg
